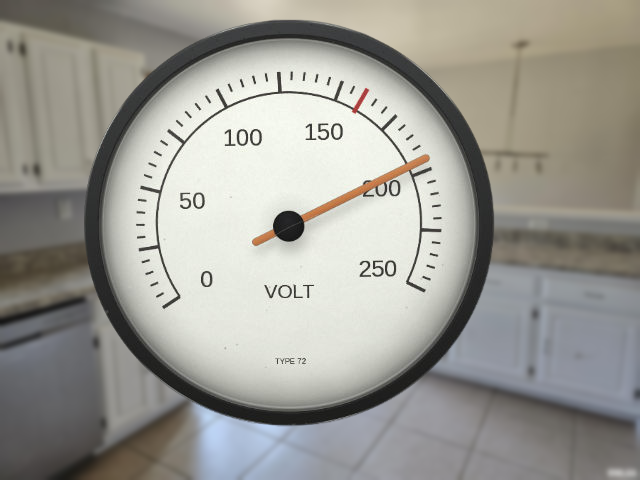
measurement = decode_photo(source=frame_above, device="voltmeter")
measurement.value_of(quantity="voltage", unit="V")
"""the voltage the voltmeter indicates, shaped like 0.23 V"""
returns 195 V
